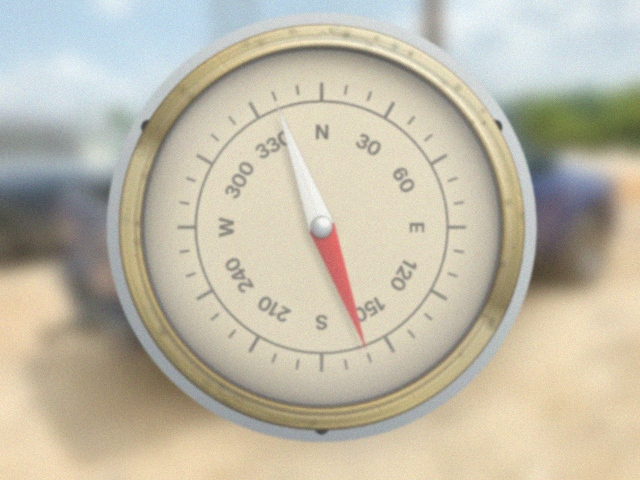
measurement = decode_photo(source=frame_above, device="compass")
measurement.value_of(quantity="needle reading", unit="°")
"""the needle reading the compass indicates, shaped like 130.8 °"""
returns 160 °
